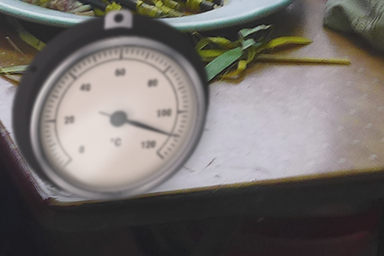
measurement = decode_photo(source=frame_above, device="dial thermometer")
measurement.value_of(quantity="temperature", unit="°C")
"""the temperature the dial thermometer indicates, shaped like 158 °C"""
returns 110 °C
